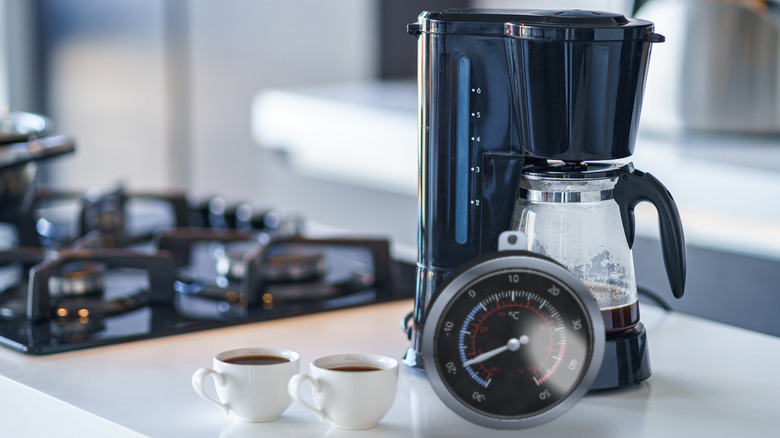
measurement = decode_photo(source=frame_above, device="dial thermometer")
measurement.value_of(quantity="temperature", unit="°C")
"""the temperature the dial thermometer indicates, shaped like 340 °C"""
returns -20 °C
